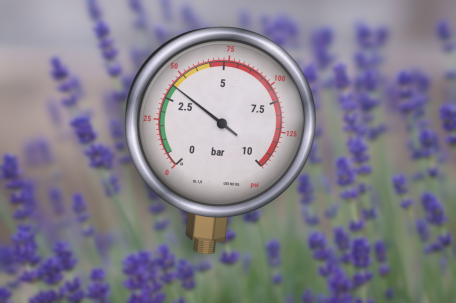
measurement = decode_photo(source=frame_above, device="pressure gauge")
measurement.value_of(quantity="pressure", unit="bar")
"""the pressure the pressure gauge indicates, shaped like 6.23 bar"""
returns 3 bar
